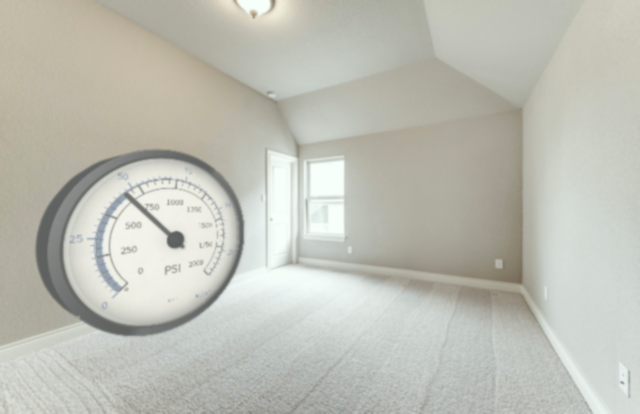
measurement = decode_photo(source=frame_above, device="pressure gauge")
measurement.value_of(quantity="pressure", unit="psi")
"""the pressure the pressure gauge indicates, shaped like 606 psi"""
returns 650 psi
